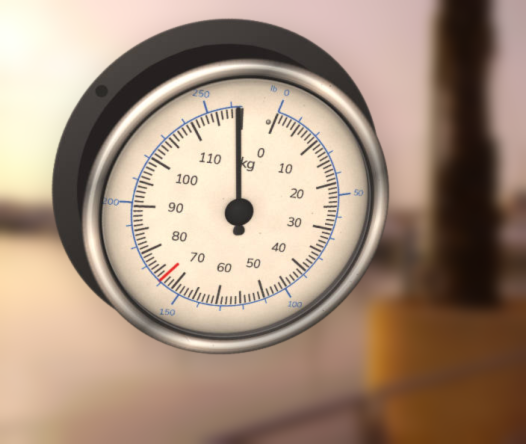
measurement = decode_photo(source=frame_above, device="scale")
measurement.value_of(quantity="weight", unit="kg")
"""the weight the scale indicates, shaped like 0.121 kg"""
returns 119 kg
